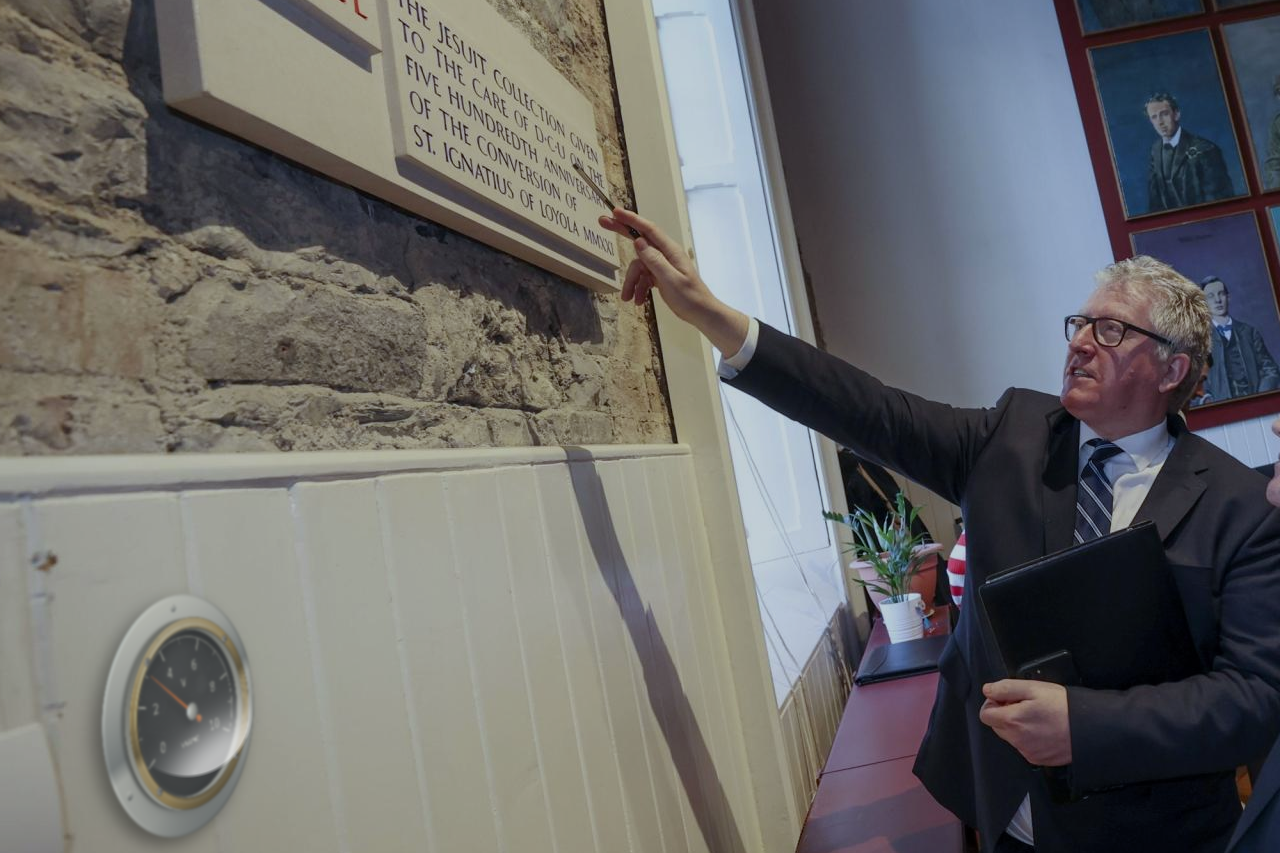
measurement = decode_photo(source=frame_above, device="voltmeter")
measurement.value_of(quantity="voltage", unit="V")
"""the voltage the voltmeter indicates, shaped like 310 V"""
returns 3 V
